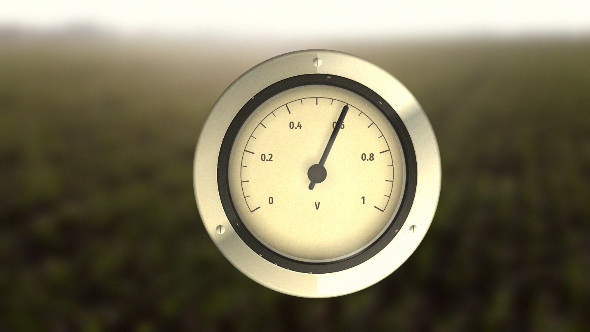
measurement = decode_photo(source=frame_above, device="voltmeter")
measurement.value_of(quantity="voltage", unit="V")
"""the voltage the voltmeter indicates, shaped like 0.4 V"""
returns 0.6 V
